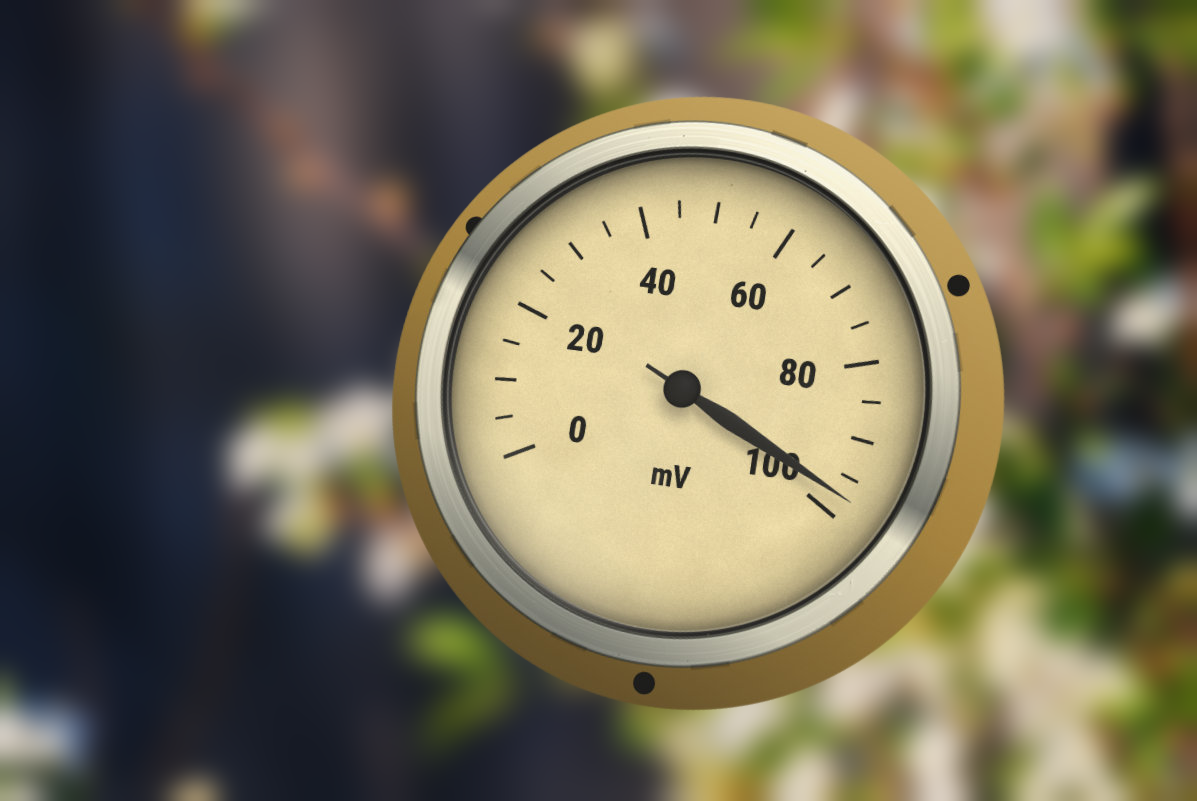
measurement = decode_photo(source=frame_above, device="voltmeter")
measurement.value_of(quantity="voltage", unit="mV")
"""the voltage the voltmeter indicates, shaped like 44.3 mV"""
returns 97.5 mV
